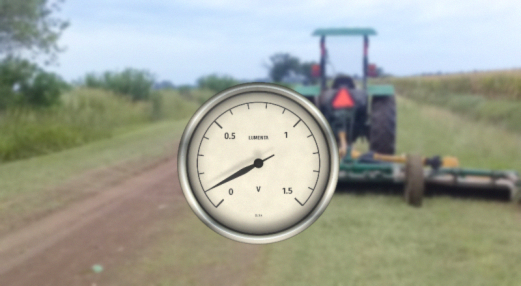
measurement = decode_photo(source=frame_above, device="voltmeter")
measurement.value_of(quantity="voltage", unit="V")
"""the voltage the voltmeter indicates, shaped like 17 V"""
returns 0.1 V
